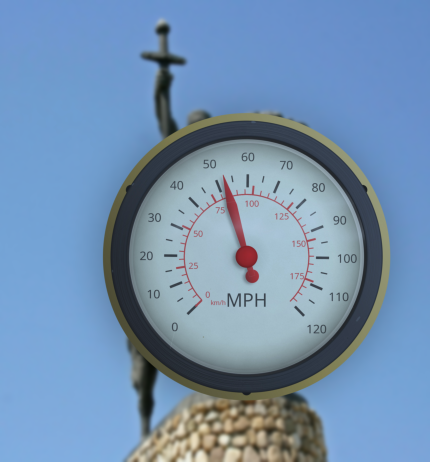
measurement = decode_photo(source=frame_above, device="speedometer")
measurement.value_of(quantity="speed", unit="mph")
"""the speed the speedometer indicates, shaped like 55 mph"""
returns 52.5 mph
